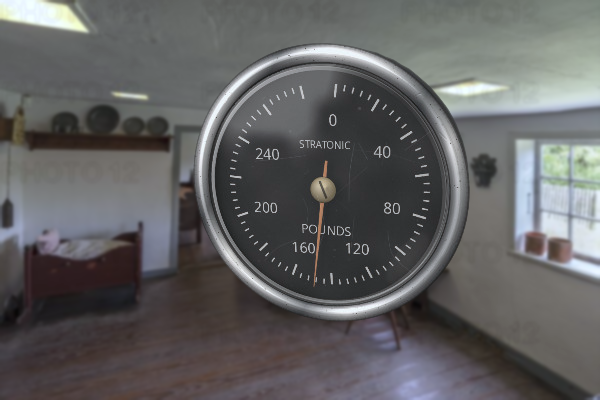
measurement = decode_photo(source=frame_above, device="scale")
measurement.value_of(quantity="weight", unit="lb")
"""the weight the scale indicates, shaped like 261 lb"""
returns 148 lb
